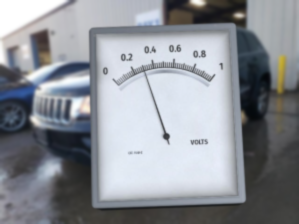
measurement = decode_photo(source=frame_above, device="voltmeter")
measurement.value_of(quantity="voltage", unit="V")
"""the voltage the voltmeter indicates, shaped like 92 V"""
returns 0.3 V
